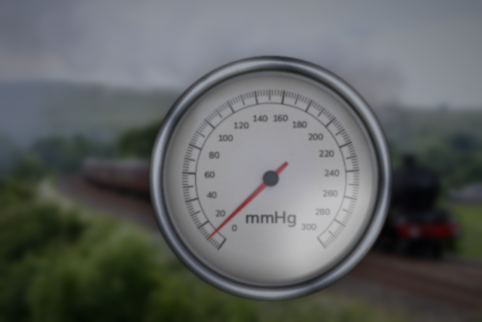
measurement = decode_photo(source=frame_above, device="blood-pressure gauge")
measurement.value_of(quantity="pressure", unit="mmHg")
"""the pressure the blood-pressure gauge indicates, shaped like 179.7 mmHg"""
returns 10 mmHg
